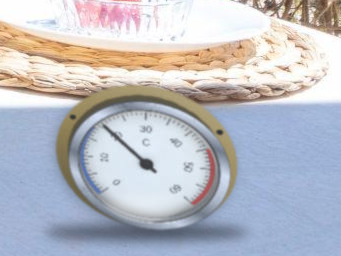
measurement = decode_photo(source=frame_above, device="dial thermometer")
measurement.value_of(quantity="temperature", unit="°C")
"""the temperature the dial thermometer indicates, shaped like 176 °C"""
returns 20 °C
